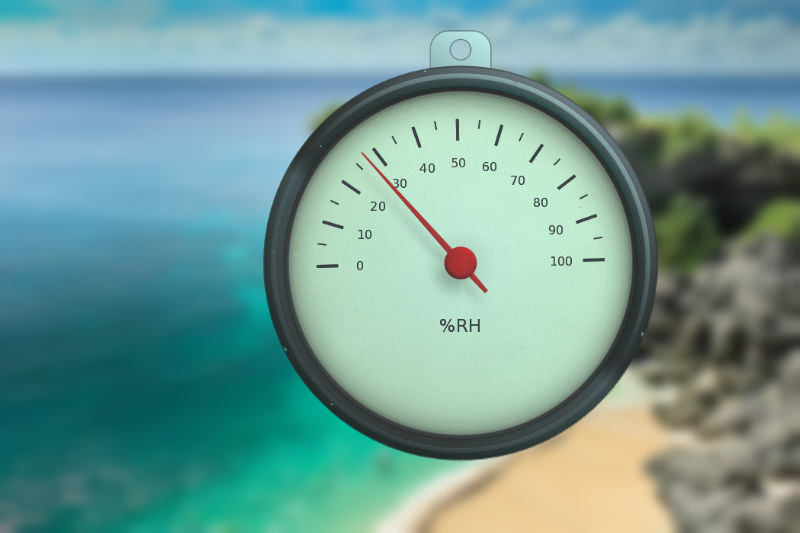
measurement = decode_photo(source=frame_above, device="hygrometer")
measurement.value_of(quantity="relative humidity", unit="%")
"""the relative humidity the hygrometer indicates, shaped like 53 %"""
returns 27.5 %
